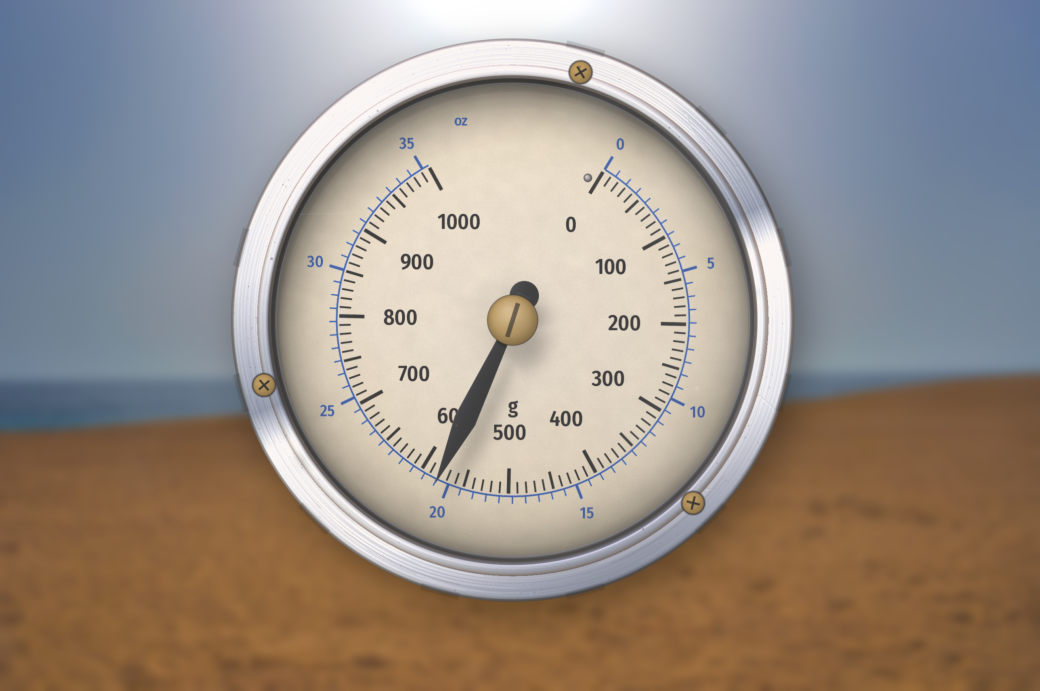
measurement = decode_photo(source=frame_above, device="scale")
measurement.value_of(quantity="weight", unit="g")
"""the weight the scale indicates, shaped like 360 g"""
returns 580 g
